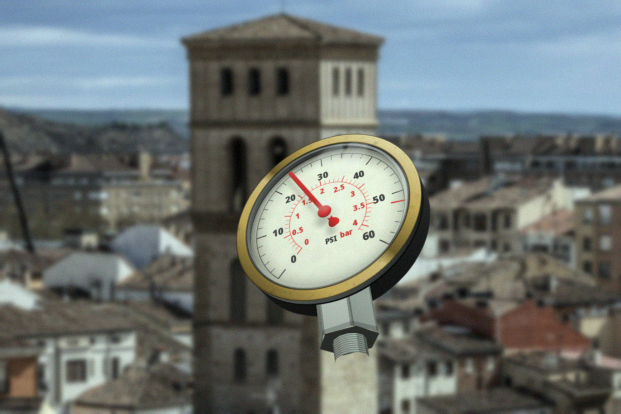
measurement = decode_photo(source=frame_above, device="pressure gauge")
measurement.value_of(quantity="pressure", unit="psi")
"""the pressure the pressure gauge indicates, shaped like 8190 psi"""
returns 24 psi
